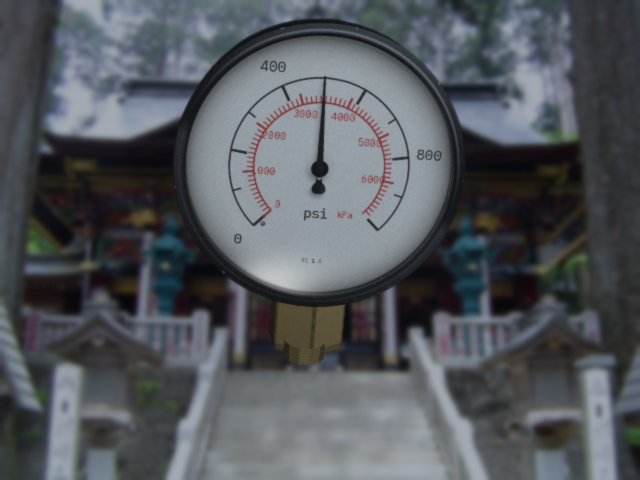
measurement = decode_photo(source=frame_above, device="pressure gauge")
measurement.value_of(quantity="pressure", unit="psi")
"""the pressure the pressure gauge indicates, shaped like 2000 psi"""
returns 500 psi
